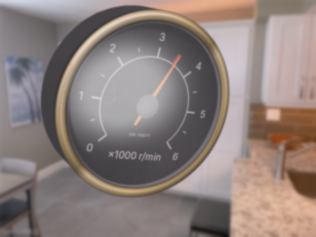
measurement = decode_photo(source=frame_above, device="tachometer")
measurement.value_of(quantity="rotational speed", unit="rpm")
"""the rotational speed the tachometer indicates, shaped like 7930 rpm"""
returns 3500 rpm
